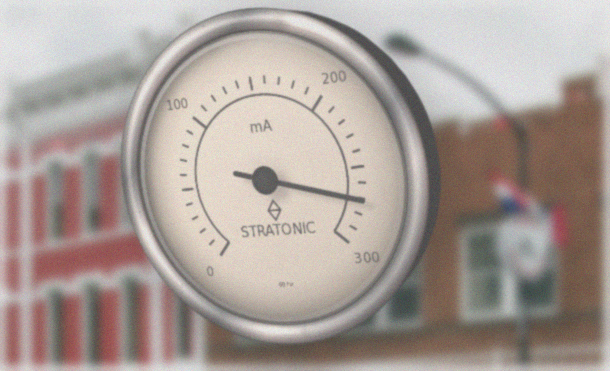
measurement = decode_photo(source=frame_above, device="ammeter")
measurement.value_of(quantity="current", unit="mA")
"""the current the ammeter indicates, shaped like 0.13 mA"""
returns 270 mA
